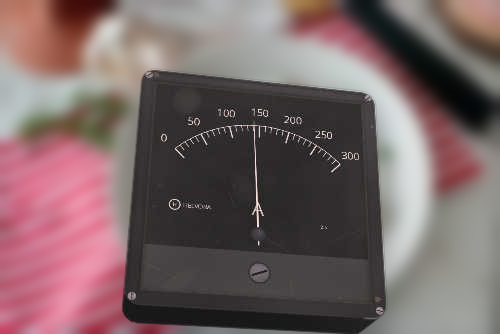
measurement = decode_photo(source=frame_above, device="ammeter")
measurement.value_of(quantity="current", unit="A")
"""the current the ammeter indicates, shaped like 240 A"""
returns 140 A
